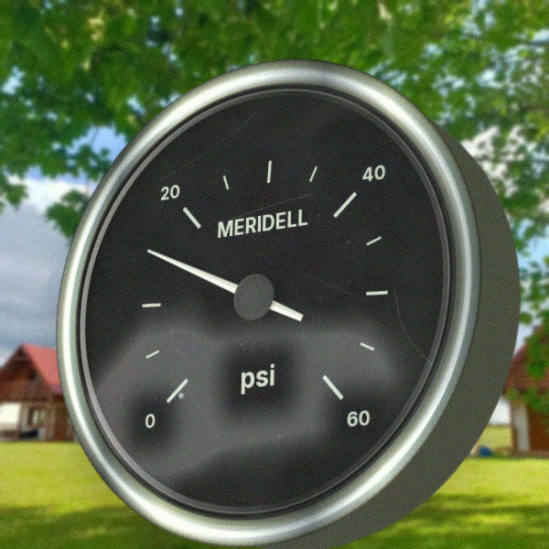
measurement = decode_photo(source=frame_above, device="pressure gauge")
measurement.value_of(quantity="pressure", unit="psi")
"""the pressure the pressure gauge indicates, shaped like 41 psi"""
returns 15 psi
